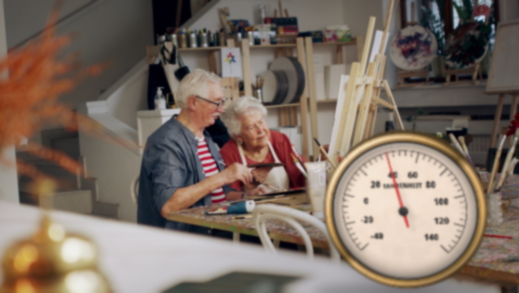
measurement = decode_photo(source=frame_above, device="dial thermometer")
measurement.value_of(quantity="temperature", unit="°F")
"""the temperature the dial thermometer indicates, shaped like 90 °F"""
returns 40 °F
